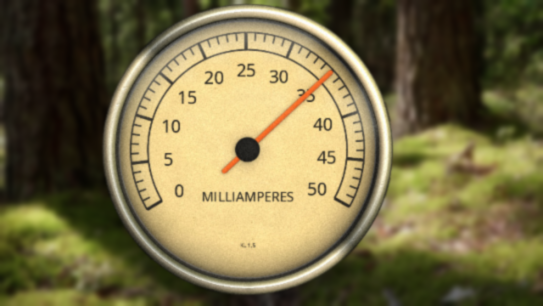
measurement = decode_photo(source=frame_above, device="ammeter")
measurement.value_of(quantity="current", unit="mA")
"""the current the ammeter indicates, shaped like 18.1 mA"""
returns 35 mA
